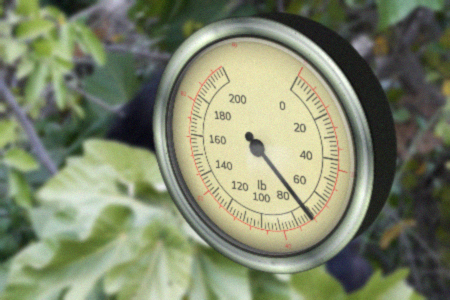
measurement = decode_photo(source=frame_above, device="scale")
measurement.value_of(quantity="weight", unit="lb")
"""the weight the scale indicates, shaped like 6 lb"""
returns 70 lb
